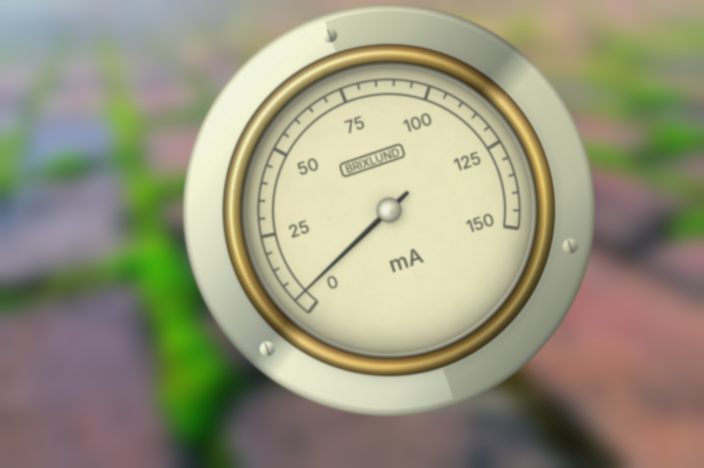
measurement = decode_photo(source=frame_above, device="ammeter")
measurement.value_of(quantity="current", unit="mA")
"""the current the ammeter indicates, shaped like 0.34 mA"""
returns 5 mA
